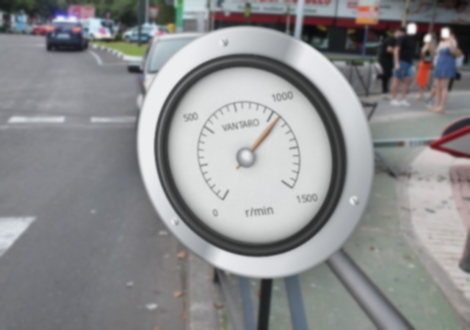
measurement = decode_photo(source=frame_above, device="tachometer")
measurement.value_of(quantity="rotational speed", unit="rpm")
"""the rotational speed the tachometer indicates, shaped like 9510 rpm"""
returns 1050 rpm
